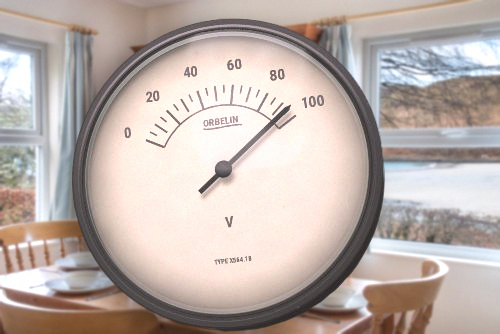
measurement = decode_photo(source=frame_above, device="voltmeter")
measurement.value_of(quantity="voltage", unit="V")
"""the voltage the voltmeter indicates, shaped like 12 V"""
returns 95 V
